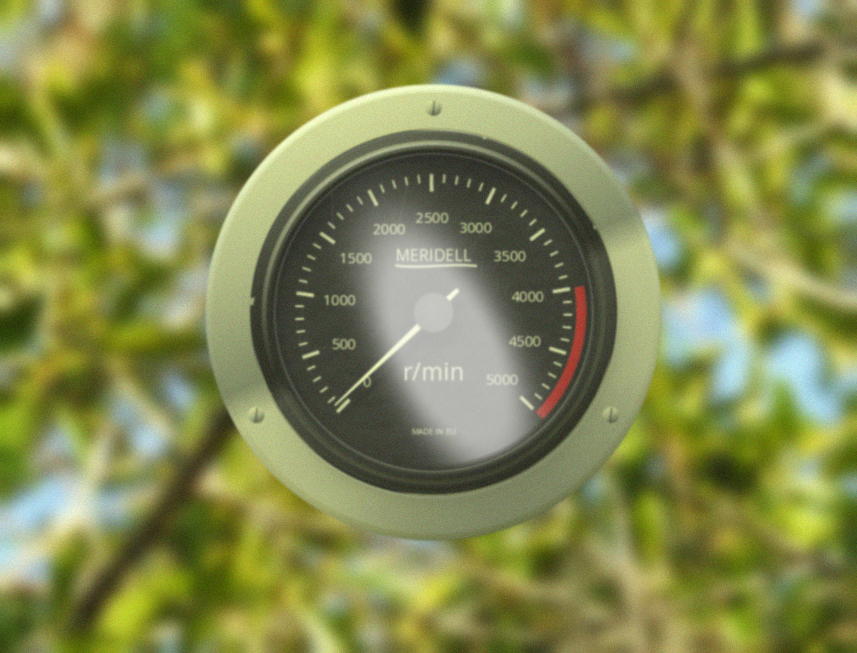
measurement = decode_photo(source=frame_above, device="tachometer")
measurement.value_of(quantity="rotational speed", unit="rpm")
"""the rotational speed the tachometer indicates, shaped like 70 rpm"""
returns 50 rpm
